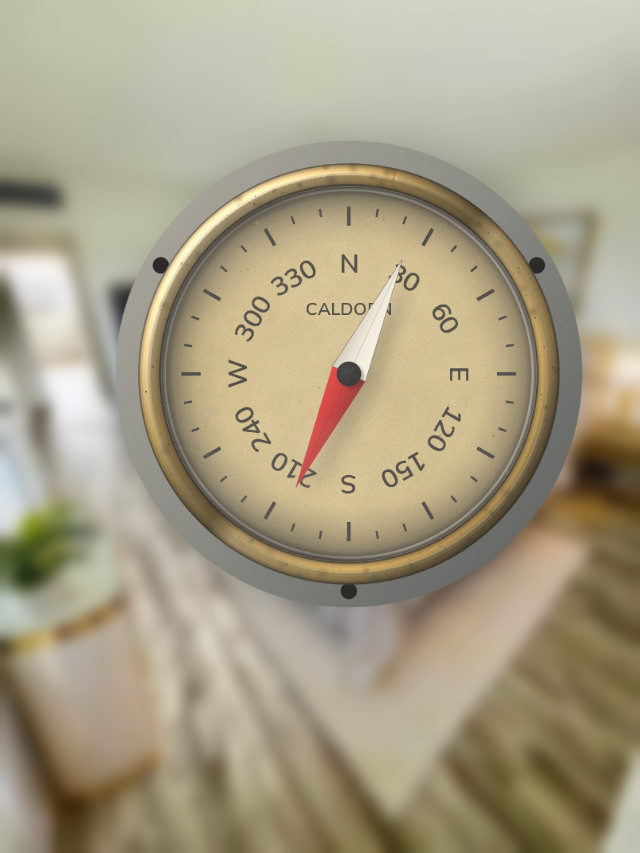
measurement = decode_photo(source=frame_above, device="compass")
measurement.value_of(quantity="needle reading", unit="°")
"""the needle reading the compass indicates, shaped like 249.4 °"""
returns 205 °
